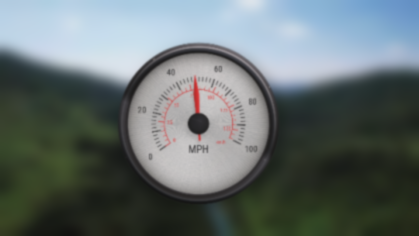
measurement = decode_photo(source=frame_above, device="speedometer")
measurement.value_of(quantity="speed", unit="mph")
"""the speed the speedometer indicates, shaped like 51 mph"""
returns 50 mph
